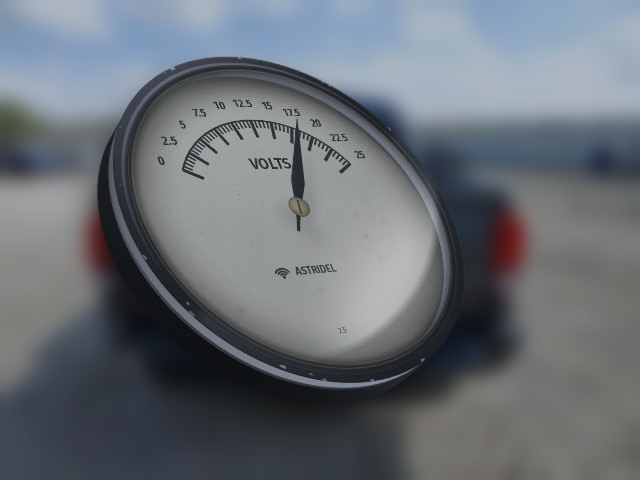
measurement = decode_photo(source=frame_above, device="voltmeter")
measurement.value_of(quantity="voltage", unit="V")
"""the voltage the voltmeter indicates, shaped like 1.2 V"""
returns 17.5 V
